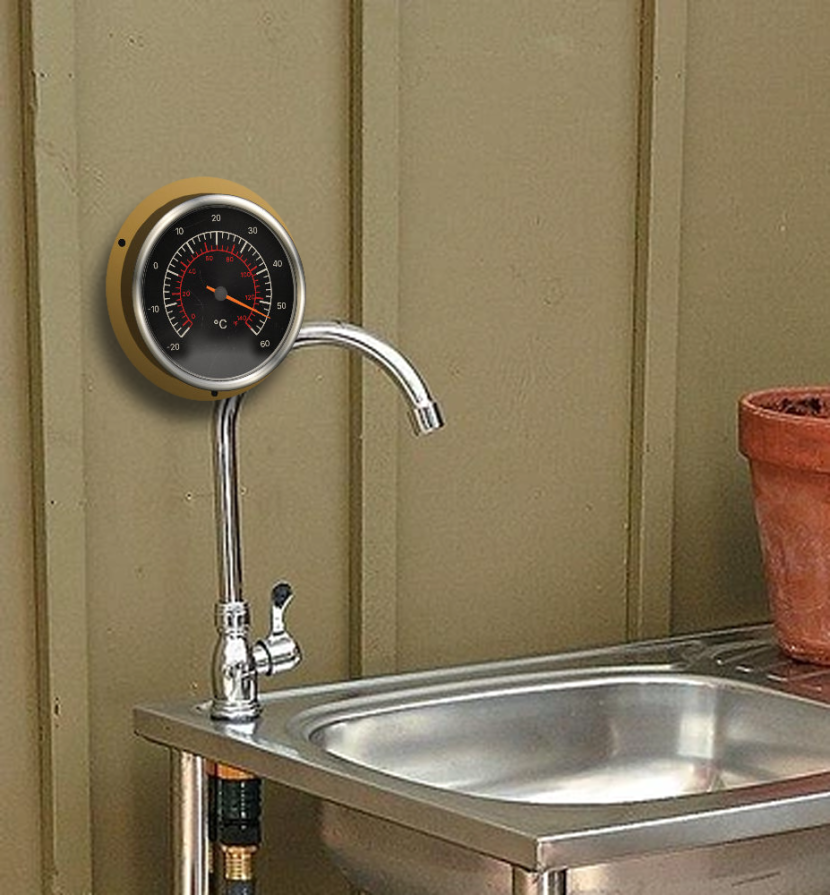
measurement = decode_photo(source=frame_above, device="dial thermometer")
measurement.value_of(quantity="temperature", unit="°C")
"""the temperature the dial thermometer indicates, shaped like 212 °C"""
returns 54 °C
